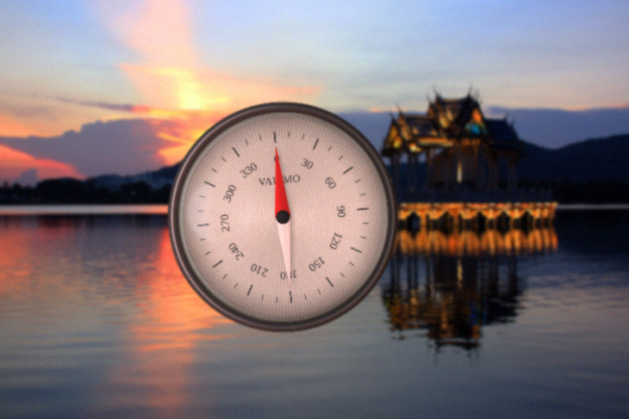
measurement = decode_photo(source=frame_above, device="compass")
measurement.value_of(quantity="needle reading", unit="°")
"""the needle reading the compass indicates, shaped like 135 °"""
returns 0 °
